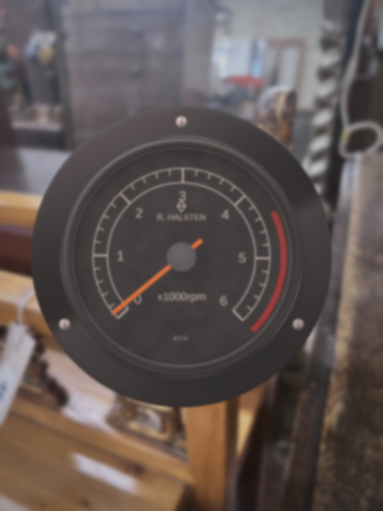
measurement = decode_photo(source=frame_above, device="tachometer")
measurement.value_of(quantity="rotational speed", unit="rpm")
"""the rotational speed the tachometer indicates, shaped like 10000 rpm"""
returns 100 rpm
